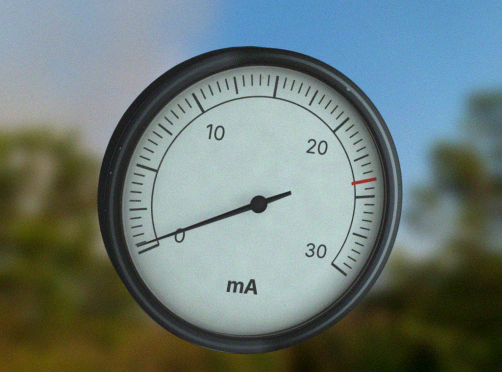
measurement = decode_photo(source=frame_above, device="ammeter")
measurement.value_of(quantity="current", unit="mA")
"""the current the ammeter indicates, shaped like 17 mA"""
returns 0.5 mA
